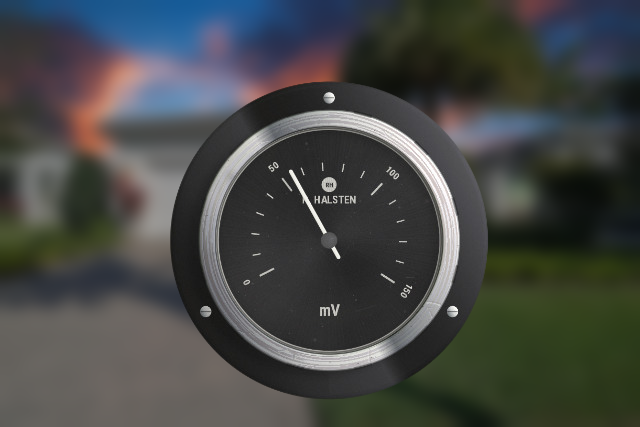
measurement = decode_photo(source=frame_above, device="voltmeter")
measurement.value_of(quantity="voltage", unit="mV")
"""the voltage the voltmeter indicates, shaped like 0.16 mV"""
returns 55 mV
